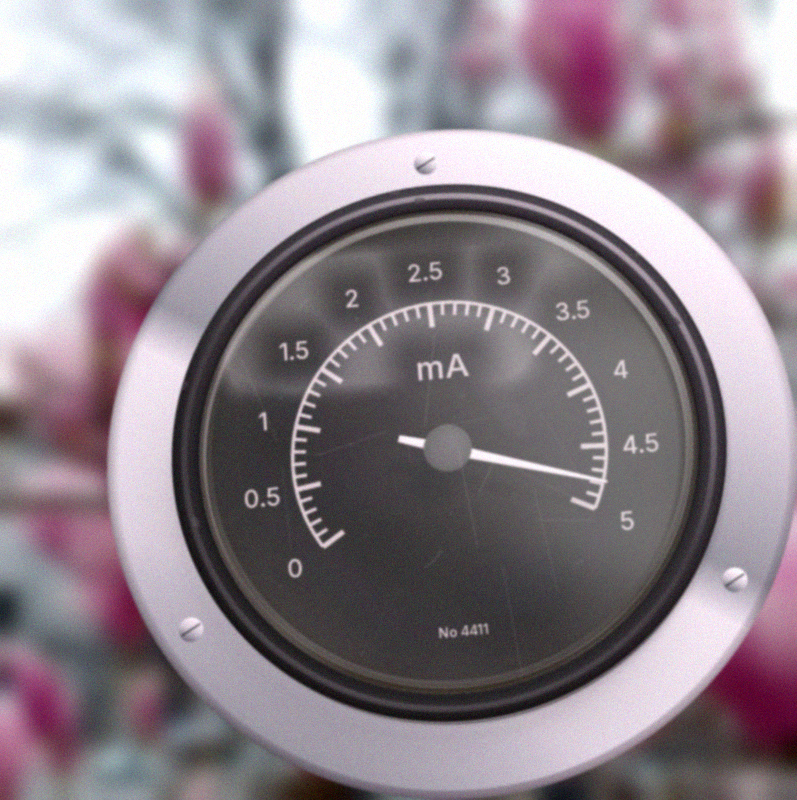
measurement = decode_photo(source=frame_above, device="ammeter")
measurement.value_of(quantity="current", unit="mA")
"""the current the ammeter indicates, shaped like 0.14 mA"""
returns 4.8 mA
